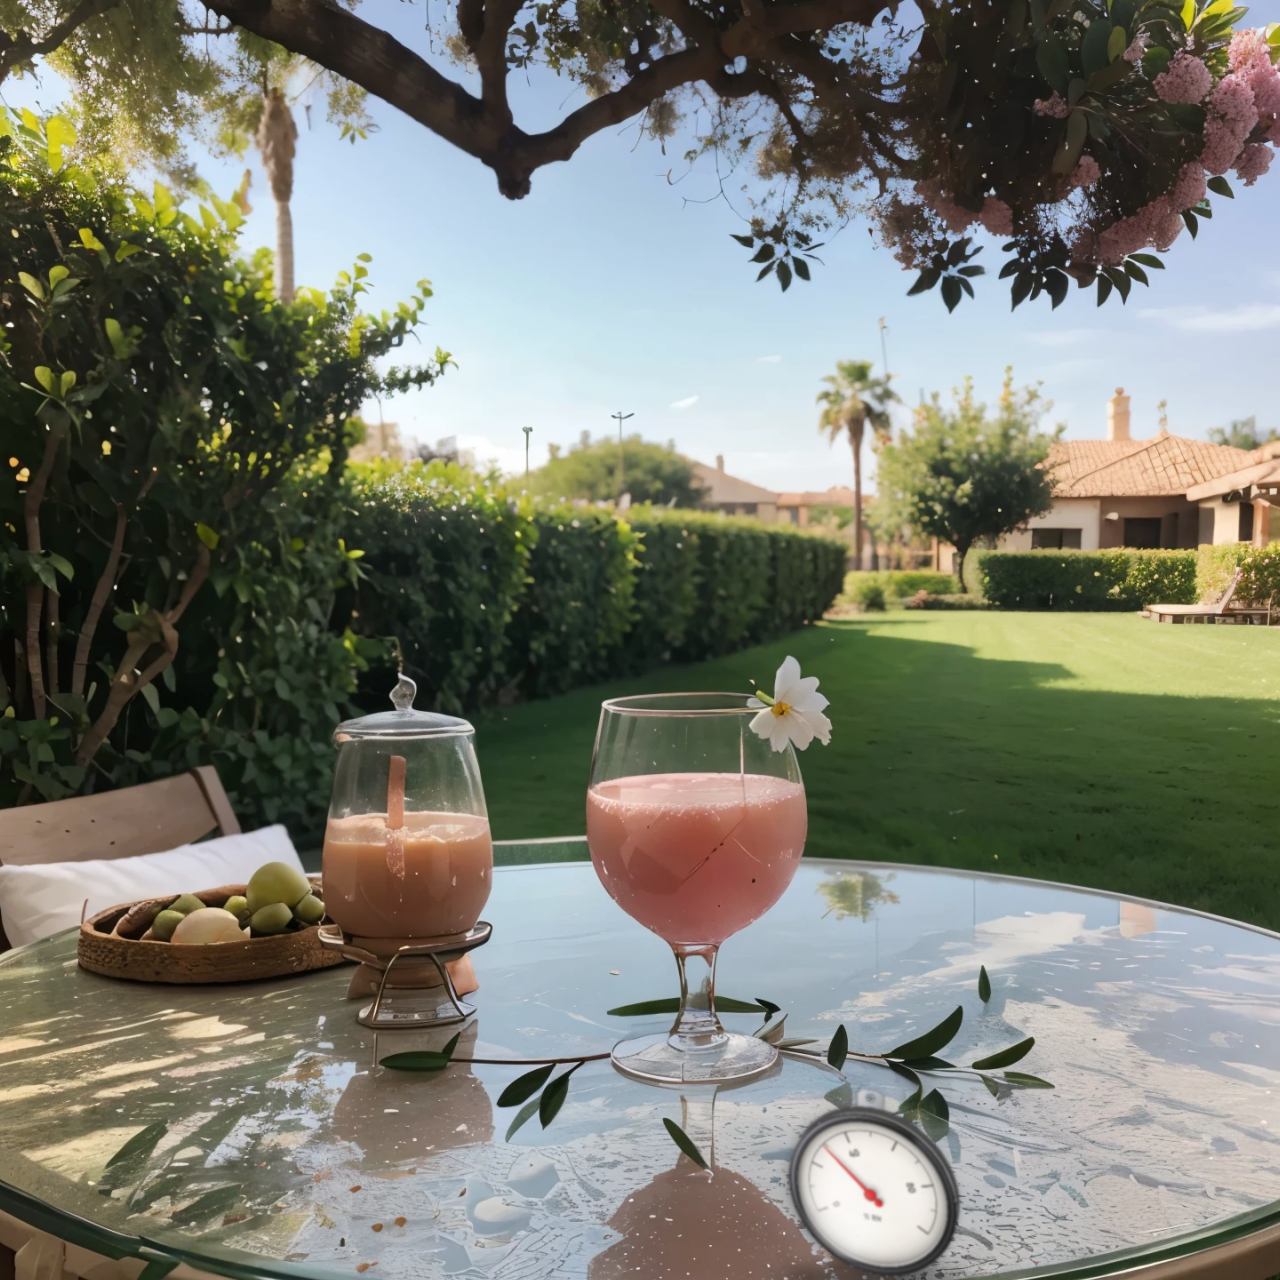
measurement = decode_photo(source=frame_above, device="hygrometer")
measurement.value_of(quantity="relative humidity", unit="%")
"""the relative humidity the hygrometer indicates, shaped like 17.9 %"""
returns 30 %
